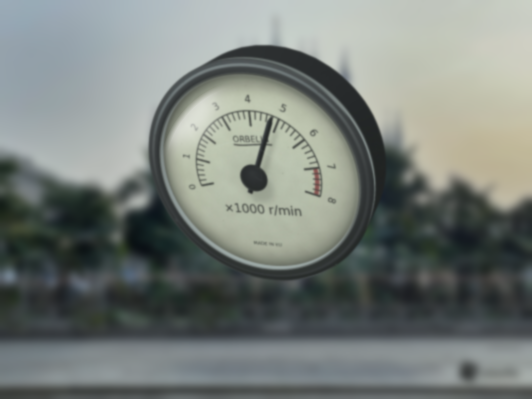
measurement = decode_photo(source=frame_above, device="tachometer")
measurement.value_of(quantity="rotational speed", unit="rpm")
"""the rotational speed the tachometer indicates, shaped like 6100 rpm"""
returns 4800 rpm
